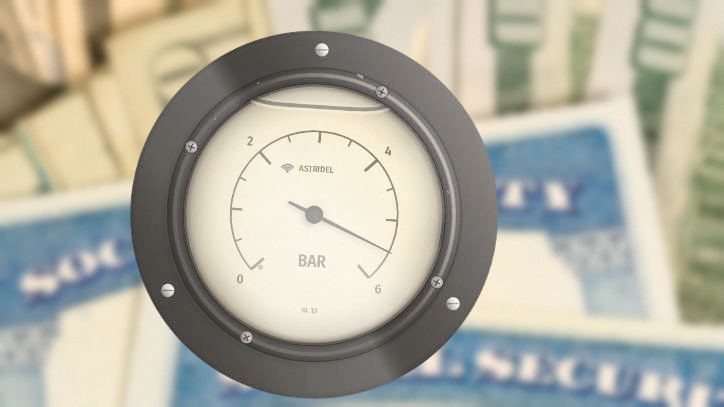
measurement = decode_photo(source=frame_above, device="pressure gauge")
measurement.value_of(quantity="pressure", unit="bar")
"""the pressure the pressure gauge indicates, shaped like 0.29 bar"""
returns 5.5 bar
